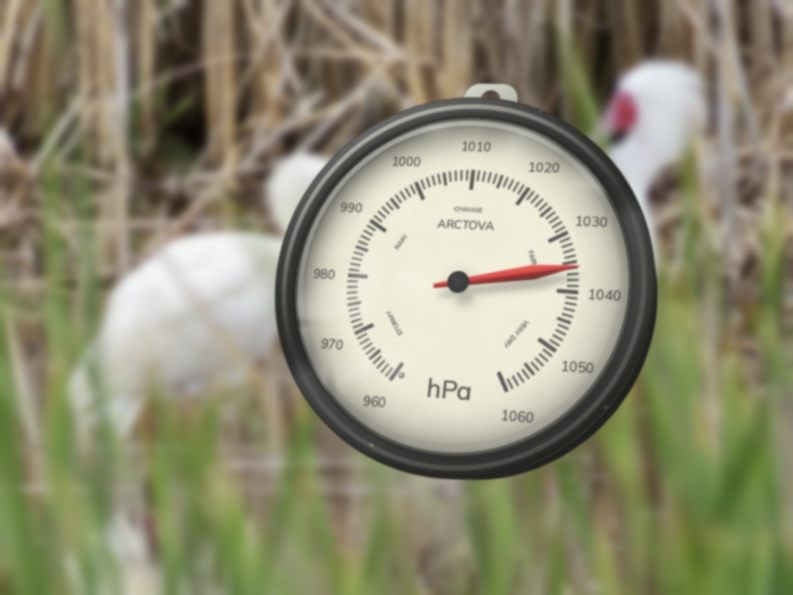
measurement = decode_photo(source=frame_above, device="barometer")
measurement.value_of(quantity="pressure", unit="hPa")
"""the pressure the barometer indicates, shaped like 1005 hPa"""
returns 1036 hPa
